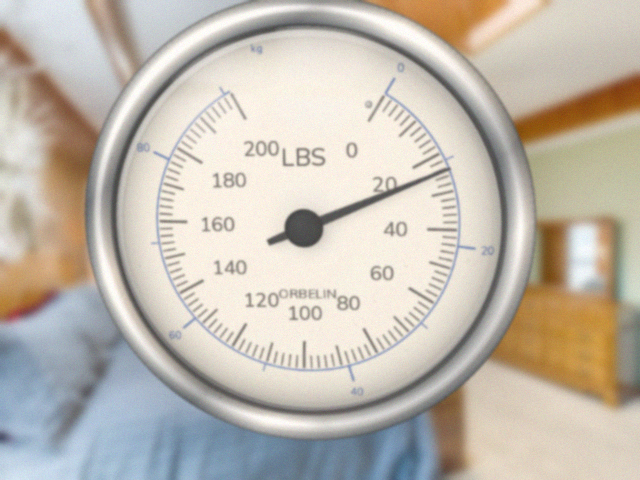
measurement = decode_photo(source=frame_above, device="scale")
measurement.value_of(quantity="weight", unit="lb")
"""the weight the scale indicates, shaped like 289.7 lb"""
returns 24 lb
